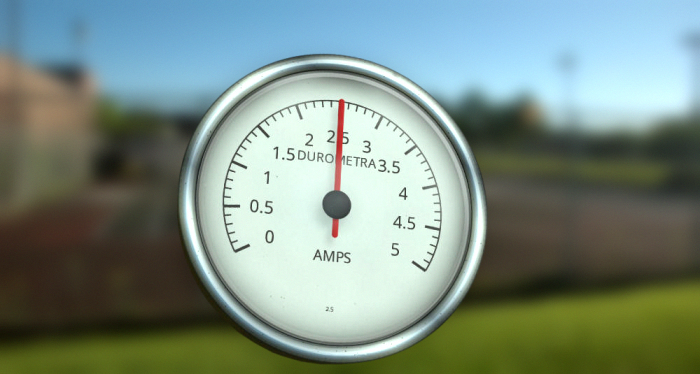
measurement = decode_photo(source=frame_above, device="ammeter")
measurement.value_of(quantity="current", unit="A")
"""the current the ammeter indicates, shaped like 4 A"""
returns 2.5 A
